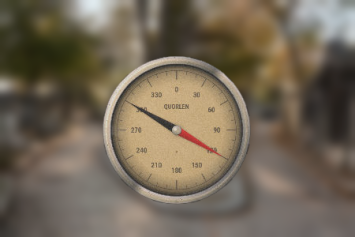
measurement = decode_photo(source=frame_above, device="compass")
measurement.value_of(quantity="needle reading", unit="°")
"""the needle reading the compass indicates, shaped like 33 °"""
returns 120 °
